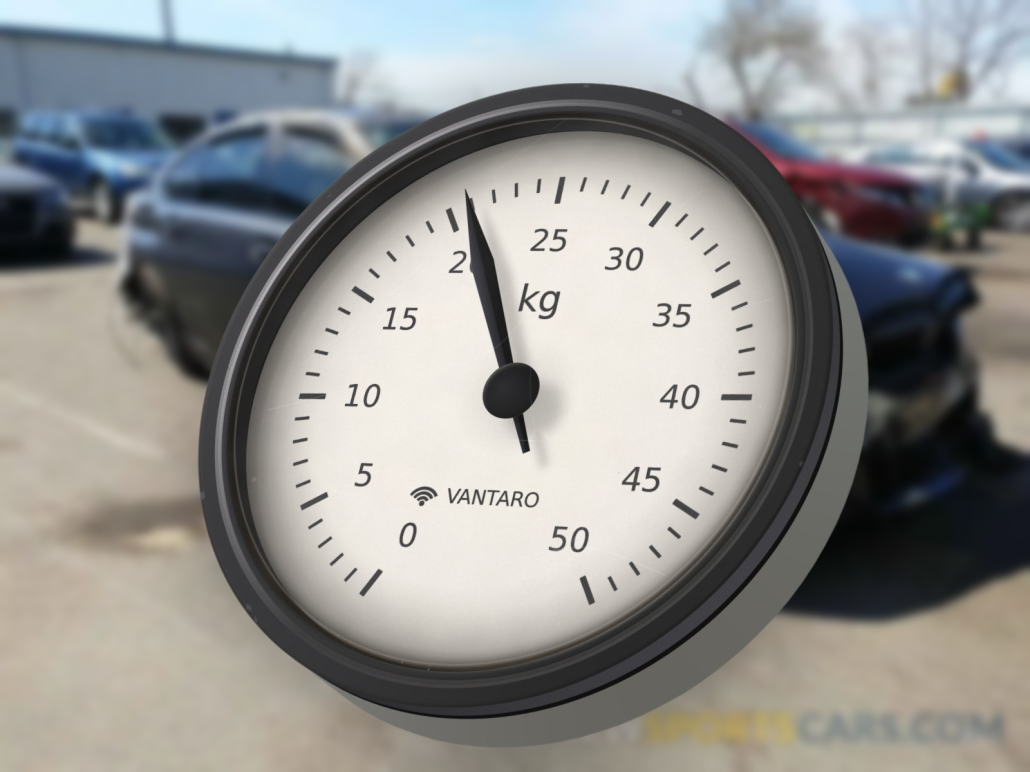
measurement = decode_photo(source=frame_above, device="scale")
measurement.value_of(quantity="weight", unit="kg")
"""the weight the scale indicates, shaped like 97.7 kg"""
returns 21 kg
